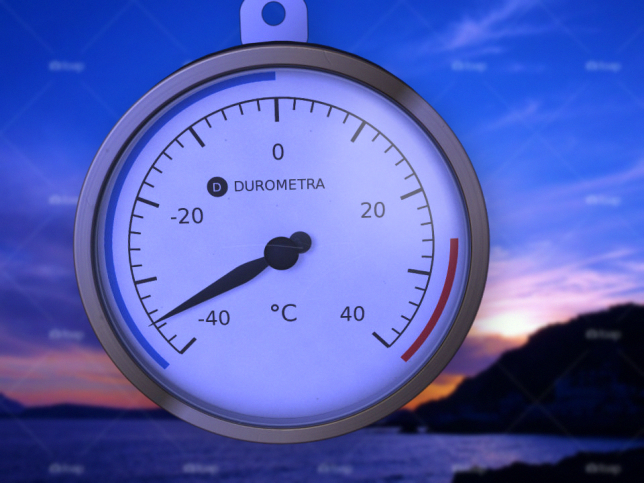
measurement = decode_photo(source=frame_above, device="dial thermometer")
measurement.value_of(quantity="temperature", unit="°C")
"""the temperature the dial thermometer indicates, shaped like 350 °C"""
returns -35 °C
